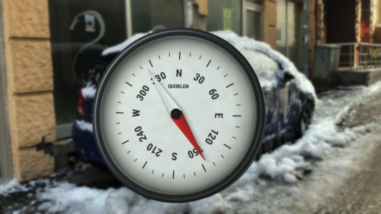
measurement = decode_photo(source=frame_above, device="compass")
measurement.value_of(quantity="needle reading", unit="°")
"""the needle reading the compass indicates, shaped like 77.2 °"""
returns 145 °
